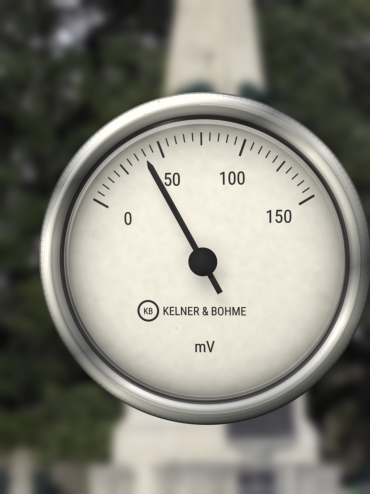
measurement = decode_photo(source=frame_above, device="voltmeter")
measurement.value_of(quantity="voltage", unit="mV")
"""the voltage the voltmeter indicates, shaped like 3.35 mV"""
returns 40 mV
